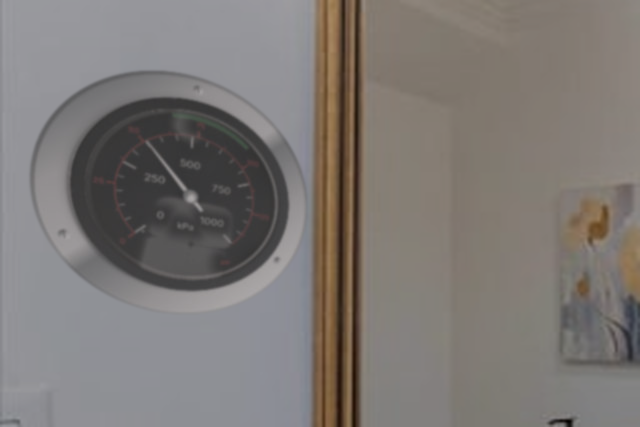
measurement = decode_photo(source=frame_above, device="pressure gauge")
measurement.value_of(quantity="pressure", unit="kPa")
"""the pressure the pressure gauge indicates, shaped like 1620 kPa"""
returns 350 kPa
